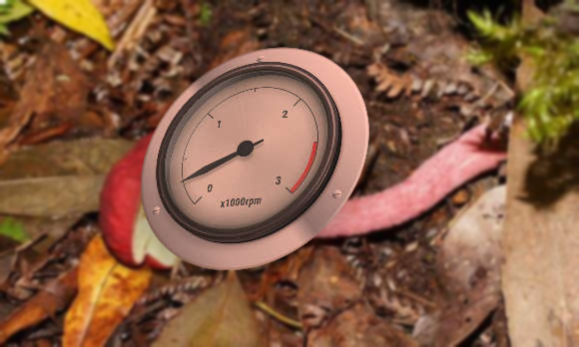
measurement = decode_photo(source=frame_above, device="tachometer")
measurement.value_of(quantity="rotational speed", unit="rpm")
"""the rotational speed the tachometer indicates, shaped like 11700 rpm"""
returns 250 rpm
